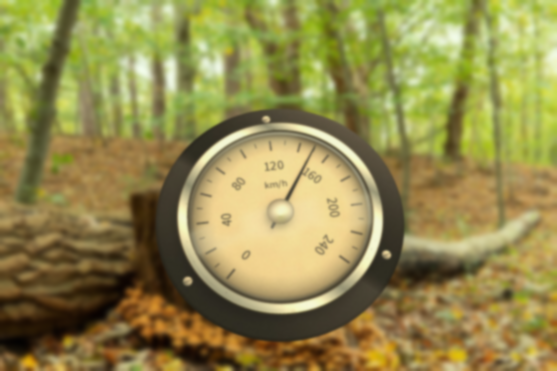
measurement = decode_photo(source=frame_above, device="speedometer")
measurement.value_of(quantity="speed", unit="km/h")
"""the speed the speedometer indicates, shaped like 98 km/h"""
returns 150 km/h
